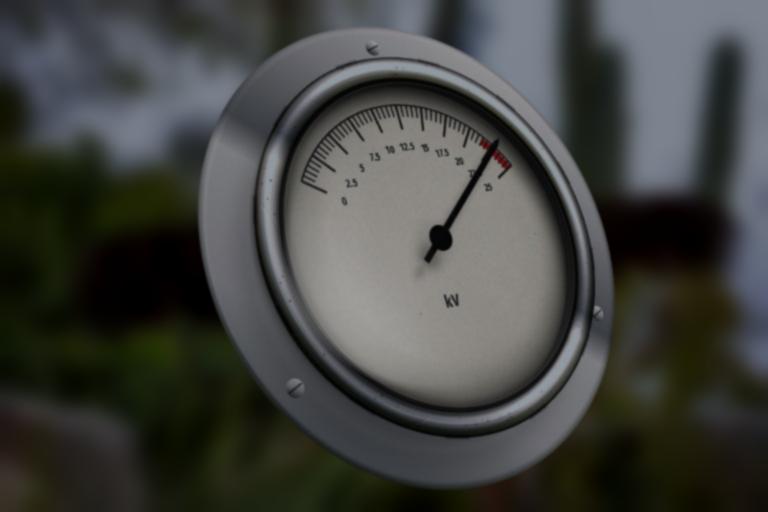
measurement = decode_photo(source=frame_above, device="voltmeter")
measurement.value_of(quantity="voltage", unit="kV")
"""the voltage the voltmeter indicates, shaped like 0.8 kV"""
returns 22.5 kV
